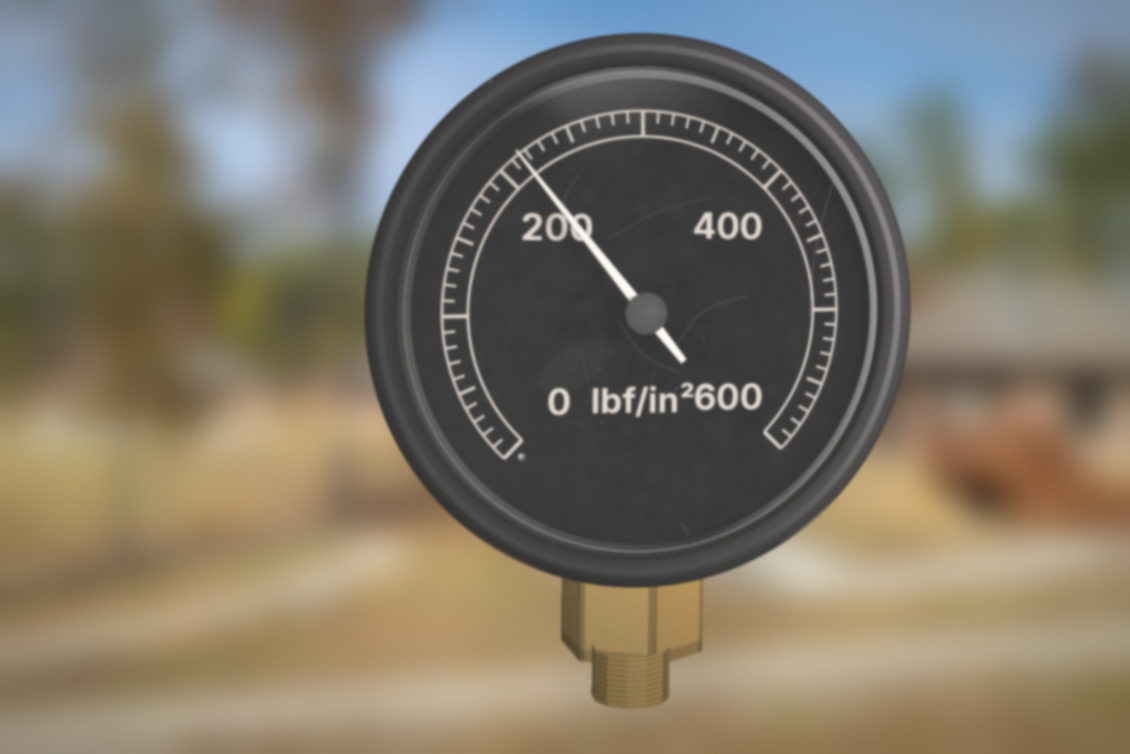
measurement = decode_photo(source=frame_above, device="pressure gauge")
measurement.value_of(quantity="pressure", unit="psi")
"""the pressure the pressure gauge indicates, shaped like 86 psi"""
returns 215 psi
